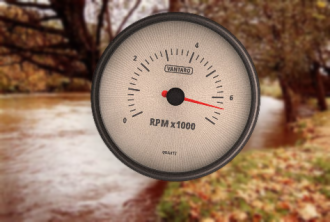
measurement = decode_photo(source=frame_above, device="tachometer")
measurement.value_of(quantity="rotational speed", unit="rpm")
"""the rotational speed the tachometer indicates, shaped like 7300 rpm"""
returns 6400 rpm
